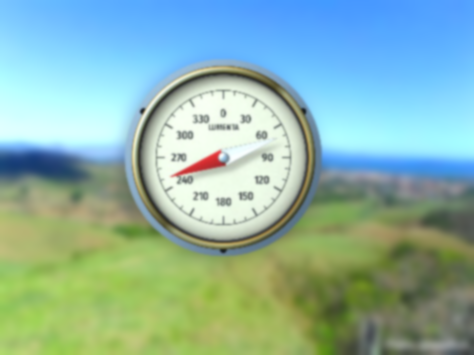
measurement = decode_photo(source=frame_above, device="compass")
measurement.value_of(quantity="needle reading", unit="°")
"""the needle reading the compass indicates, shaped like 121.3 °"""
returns 250 °
